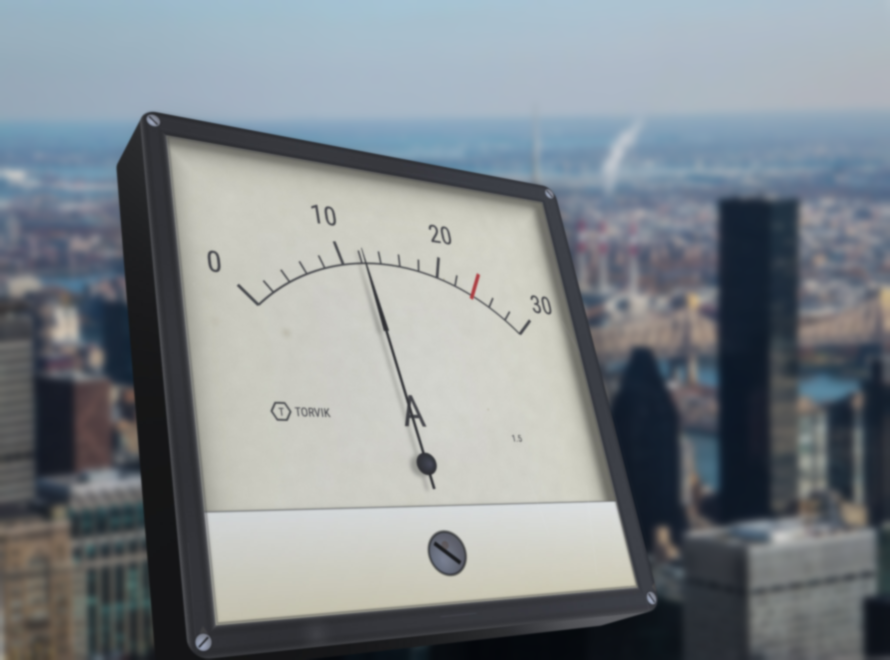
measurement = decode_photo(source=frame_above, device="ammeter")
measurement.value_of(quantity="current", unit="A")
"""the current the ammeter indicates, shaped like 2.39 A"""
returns 12 A
